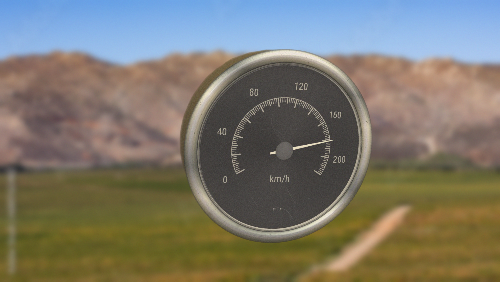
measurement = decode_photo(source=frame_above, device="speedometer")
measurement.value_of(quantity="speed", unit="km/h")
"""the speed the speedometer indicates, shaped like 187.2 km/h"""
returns 180 km/h
